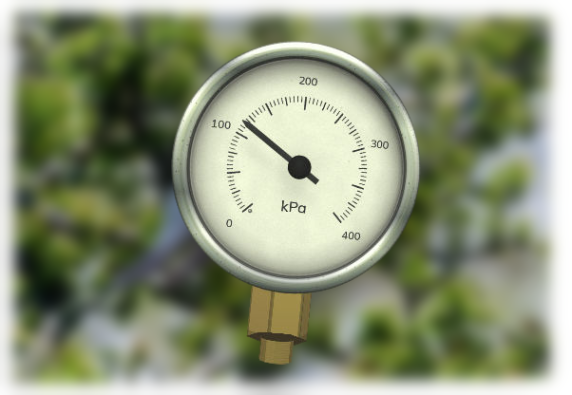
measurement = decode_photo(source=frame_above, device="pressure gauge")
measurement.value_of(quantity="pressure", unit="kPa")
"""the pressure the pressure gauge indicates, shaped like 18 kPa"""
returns 115 kPa
